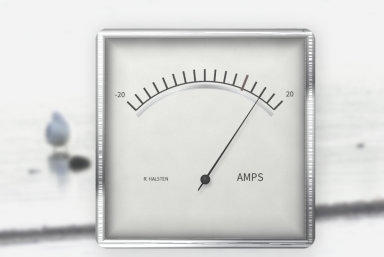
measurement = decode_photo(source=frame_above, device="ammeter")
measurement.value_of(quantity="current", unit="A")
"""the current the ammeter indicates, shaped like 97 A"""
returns 15 A
